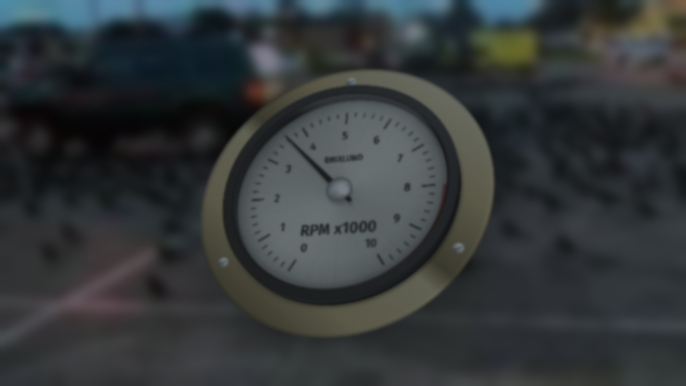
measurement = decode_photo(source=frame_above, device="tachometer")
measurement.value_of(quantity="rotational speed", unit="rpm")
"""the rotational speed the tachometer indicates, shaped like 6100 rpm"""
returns 3600 rpm
